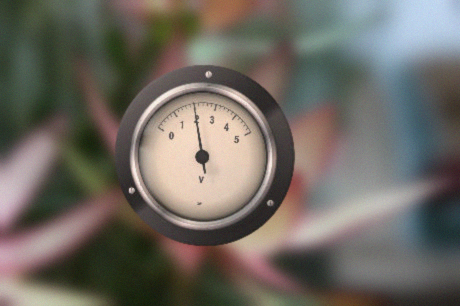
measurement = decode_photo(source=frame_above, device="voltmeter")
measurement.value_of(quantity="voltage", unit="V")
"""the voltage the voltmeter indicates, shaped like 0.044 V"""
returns 2 V
